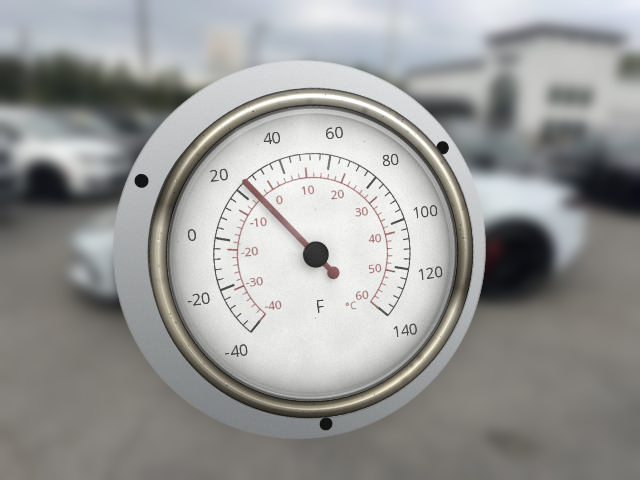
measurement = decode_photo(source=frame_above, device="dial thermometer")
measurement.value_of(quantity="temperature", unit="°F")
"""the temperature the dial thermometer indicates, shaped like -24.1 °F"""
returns 24 °F
